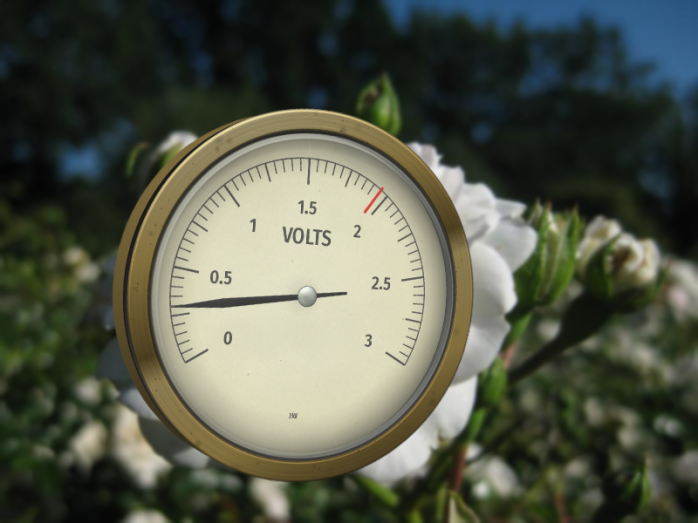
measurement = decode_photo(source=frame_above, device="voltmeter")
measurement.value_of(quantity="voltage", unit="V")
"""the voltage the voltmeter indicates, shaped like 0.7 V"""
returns 0.3 V
